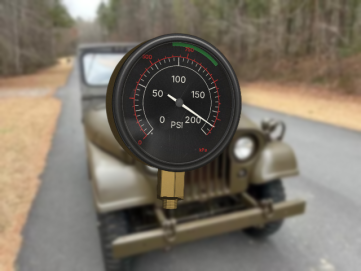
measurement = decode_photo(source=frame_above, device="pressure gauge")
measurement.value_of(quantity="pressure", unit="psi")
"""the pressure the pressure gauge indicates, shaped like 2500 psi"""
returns 190 psi
